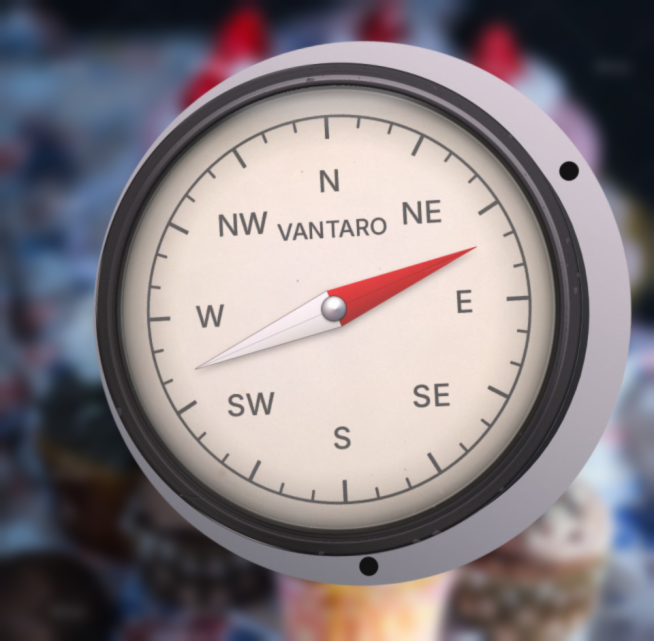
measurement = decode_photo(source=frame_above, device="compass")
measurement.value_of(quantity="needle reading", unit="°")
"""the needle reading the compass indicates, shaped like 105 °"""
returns 70 °
